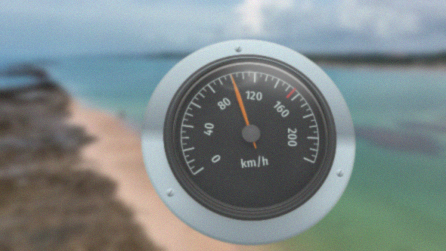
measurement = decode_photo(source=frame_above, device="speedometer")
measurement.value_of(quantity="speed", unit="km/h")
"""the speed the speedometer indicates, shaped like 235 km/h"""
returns 100 km/h
